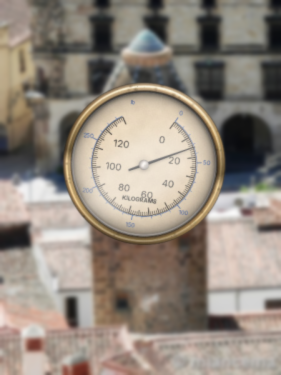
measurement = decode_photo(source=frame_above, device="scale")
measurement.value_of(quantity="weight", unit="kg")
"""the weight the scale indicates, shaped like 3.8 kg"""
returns 15 kg
